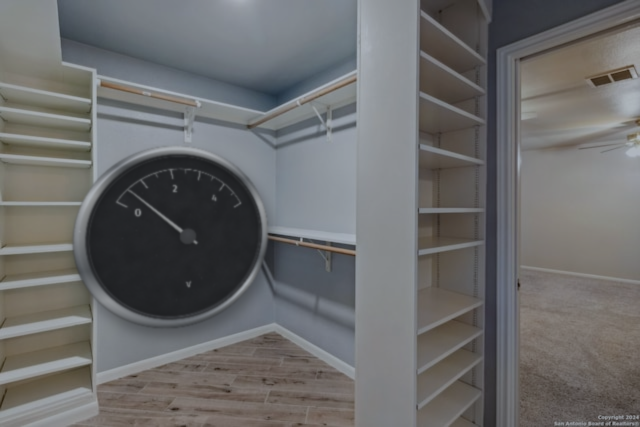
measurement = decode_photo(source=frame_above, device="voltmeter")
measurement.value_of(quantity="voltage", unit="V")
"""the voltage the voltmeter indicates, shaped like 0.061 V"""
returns 0.5 V
